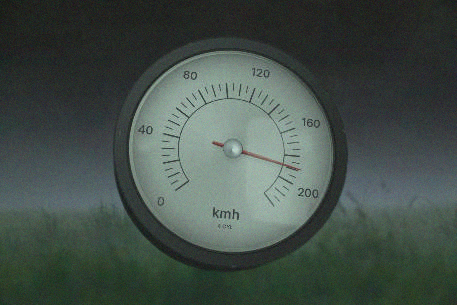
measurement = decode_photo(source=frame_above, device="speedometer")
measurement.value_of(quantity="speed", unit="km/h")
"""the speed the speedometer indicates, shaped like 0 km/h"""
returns 190 km/h
